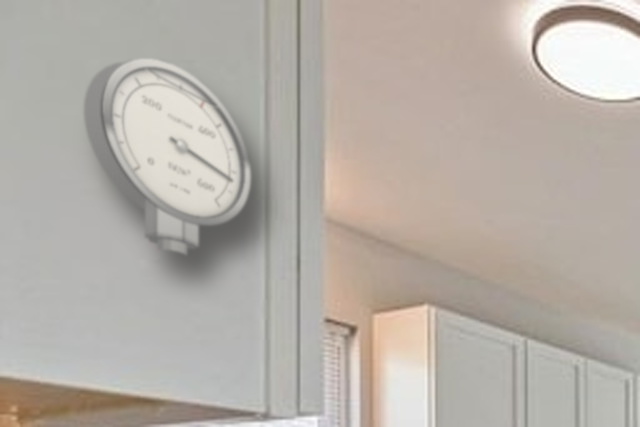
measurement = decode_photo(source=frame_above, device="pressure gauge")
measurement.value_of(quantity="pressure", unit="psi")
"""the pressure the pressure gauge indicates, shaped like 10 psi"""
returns 525 psi
